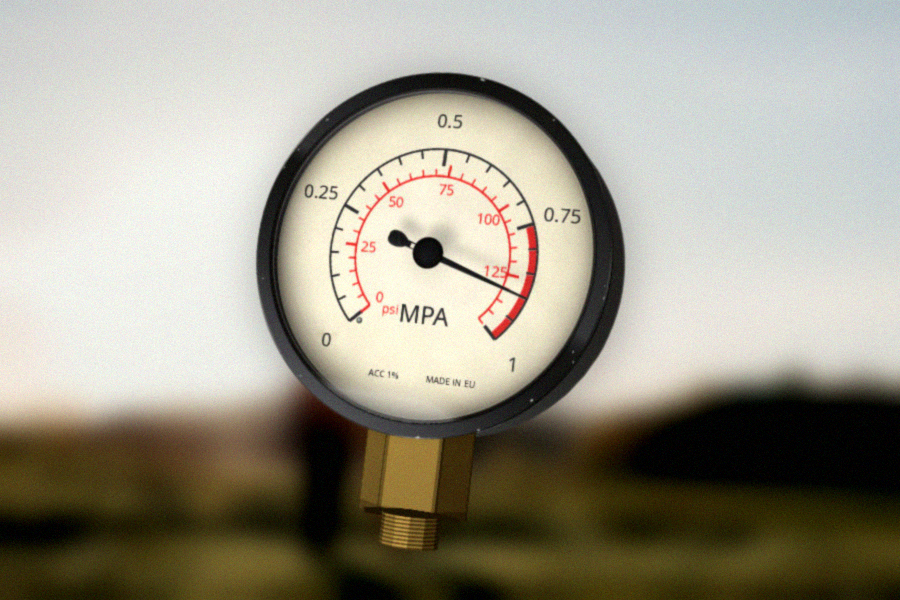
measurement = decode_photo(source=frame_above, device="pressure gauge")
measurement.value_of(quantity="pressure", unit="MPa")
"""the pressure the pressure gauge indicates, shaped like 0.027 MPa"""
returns 0.9 MPa
